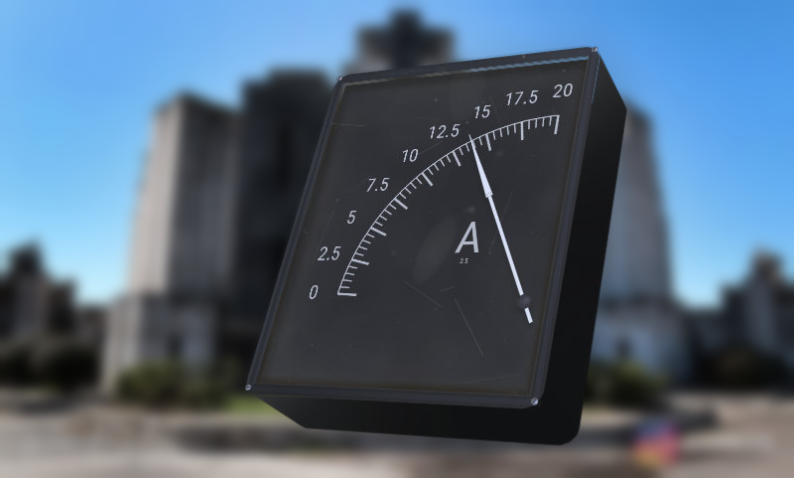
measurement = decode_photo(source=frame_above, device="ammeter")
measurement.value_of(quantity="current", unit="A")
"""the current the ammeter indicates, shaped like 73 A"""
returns 14 A
